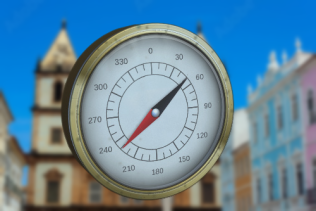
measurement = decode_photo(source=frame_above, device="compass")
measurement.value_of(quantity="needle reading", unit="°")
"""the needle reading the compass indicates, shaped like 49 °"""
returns 230 °
